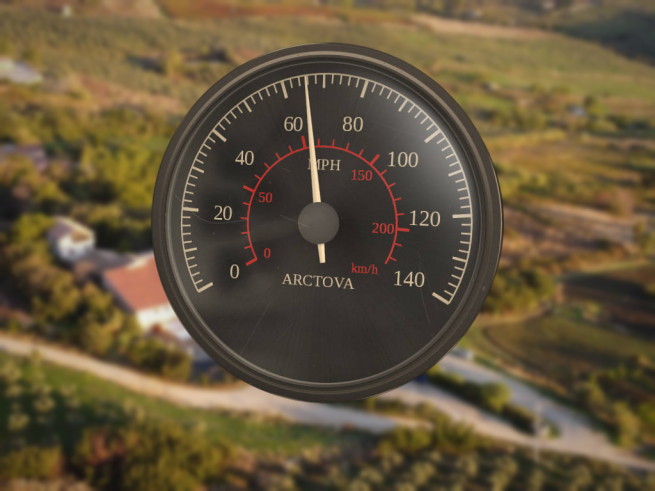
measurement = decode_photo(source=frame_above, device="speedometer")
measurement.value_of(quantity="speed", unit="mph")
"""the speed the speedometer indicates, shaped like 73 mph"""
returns 66 mph
